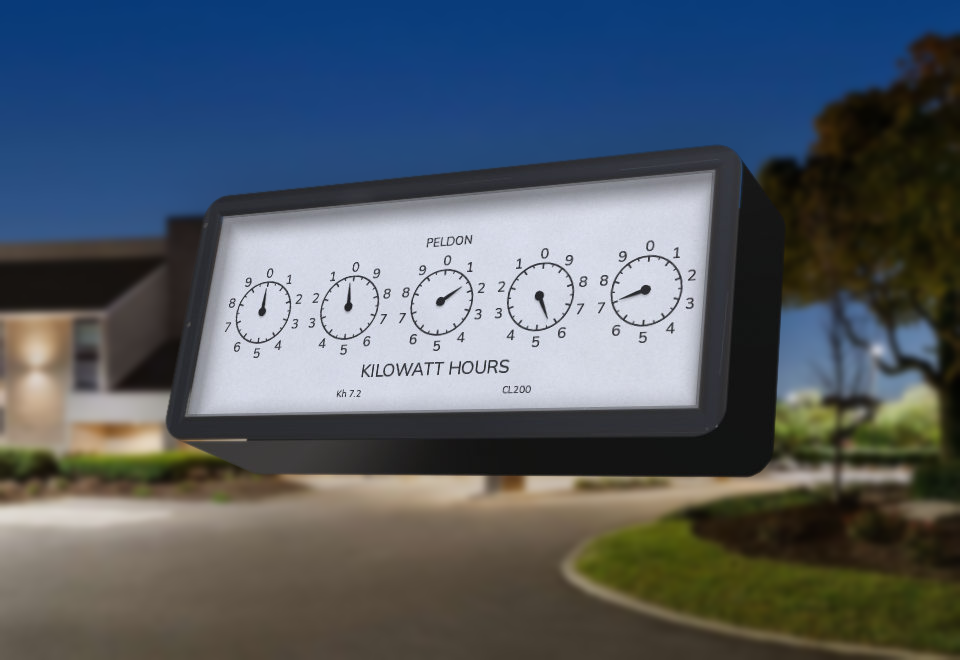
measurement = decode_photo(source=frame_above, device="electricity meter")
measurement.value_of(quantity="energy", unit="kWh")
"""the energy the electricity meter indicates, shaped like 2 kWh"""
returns 157 kWh
